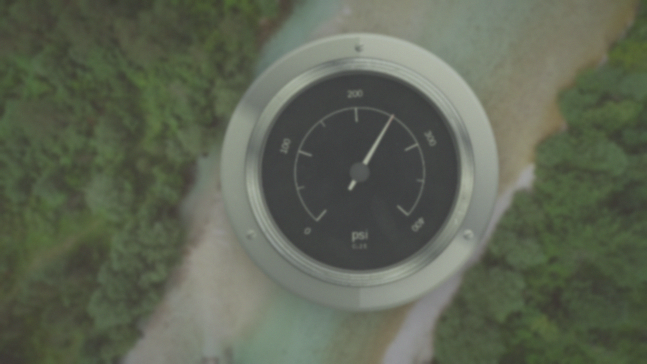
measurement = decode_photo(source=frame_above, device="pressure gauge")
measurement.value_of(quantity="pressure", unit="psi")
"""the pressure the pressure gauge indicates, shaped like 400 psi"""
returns 250 psi
